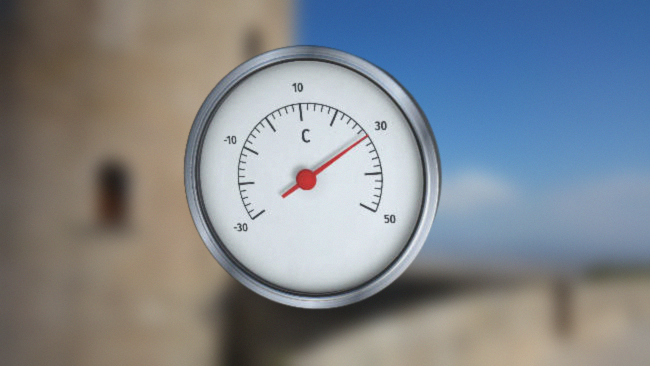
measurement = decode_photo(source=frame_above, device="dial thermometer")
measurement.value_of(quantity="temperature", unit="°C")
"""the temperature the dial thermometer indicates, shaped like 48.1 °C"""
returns 30 °C
